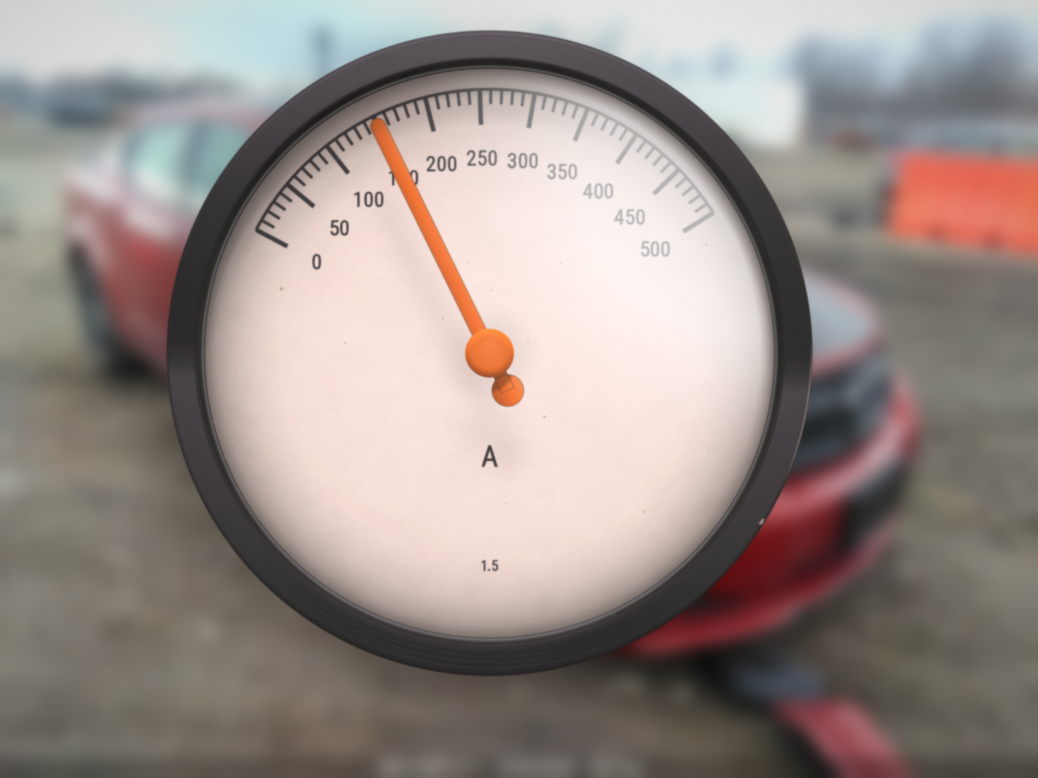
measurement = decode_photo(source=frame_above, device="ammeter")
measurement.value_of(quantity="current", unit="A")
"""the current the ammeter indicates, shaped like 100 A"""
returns 150 A
